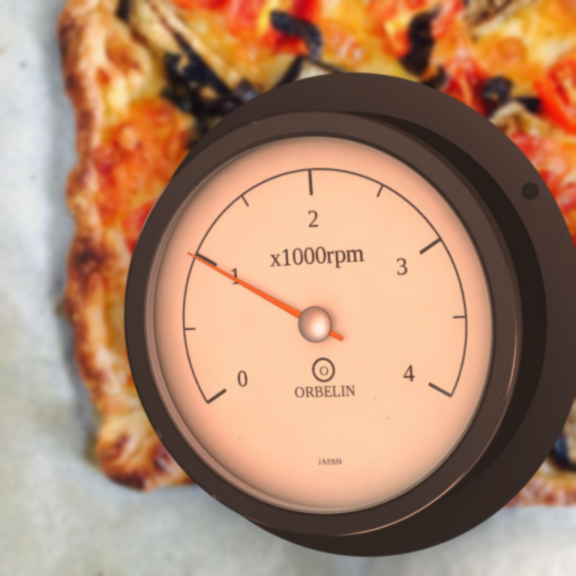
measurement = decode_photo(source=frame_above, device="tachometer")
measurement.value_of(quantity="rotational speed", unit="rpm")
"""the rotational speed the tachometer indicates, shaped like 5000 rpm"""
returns 1000 rpm
